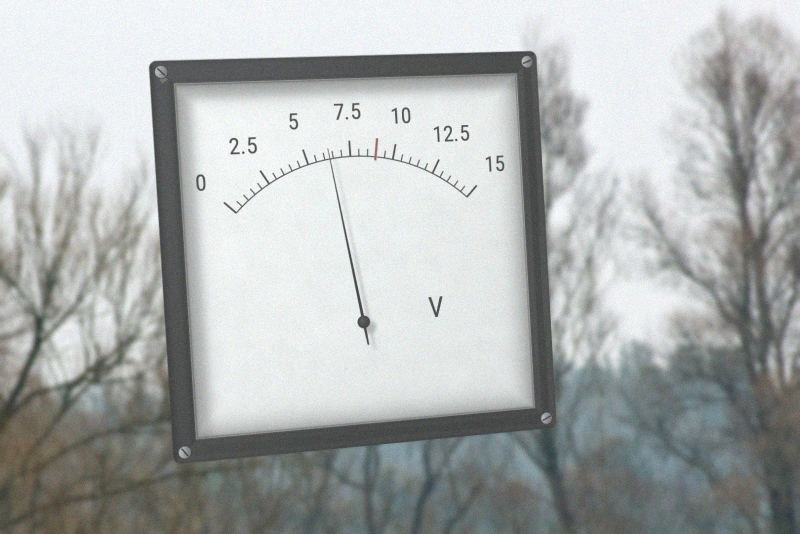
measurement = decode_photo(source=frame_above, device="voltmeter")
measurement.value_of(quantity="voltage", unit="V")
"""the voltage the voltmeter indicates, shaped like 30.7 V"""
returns 6.25 V
